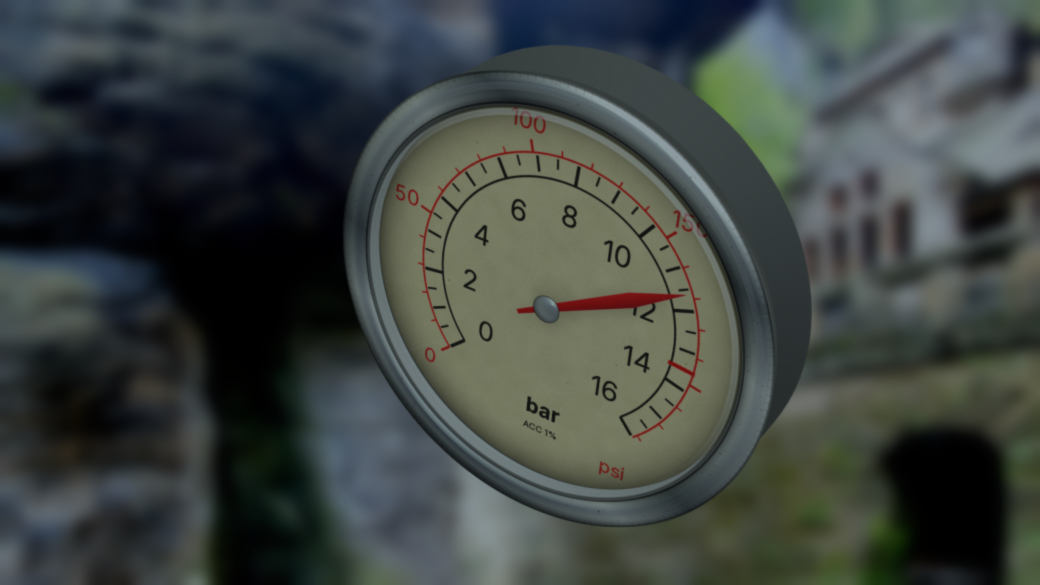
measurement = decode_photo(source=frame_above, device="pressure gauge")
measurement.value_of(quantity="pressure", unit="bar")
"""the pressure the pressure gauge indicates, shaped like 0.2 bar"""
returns 11.5 bar
